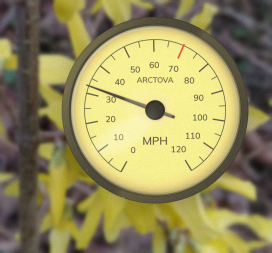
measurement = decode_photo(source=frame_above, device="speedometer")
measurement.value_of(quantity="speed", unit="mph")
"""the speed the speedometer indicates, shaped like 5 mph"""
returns 32.5 mph
